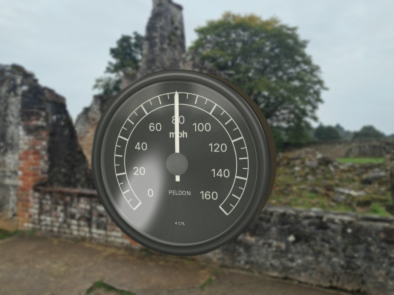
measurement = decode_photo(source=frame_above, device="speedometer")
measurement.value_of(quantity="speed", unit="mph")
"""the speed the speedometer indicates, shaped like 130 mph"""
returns 80 mph
